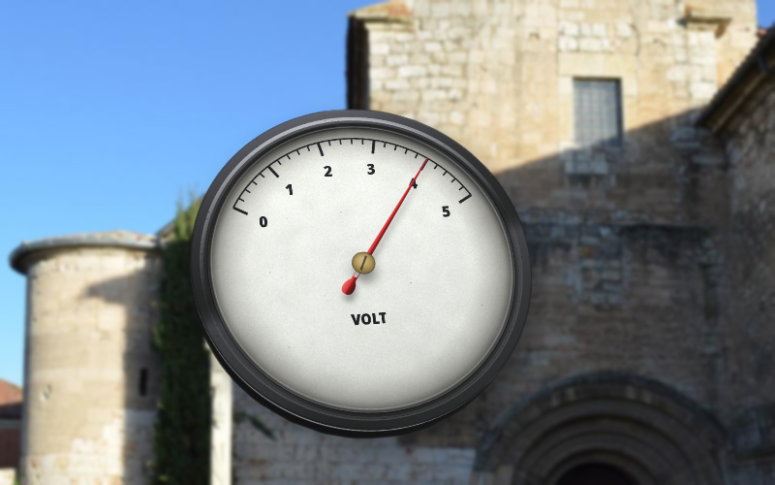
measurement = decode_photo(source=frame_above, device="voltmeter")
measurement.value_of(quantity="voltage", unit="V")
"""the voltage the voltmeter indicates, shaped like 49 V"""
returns 4 V
